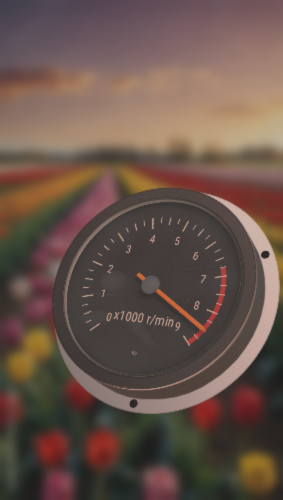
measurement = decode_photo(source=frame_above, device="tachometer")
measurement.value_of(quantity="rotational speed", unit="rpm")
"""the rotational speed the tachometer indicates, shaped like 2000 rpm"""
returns 8500 rpm
